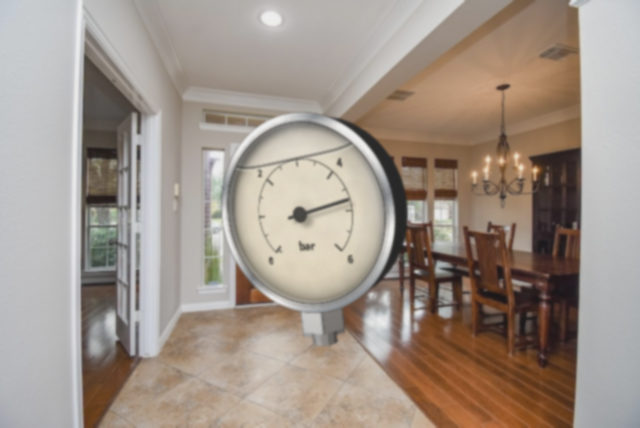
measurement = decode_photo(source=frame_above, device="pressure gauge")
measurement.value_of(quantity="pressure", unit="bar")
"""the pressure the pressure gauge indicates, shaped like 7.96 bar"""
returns 4.75 bar
